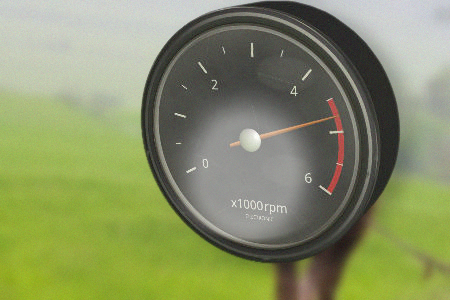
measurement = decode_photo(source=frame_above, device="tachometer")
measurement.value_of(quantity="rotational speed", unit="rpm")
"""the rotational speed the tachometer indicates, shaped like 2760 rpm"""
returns 4750 rpm
